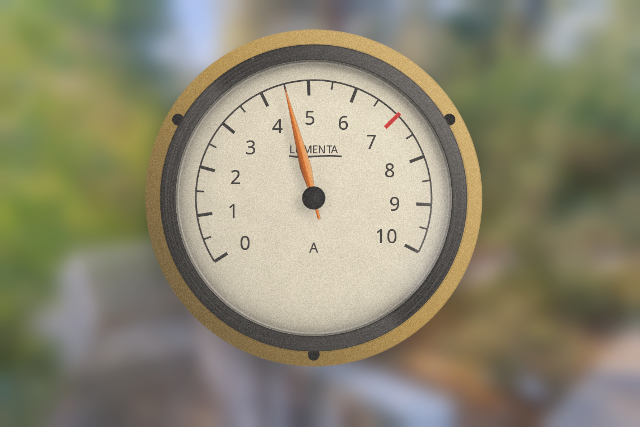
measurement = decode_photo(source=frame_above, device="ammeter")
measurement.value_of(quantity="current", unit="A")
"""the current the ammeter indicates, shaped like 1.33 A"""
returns 4.5 A
